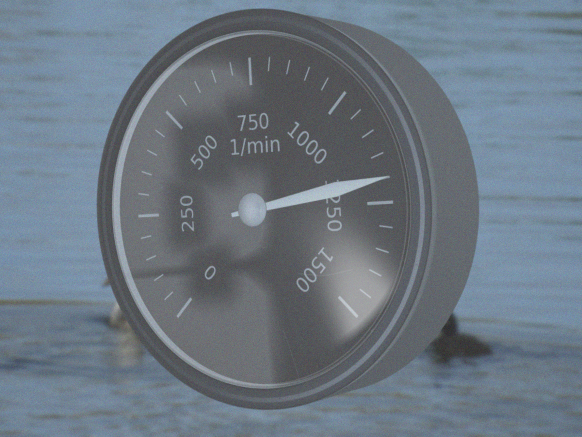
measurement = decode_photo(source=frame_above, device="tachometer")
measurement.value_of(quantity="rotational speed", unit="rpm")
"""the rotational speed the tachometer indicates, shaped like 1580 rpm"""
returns 1200 rpm
